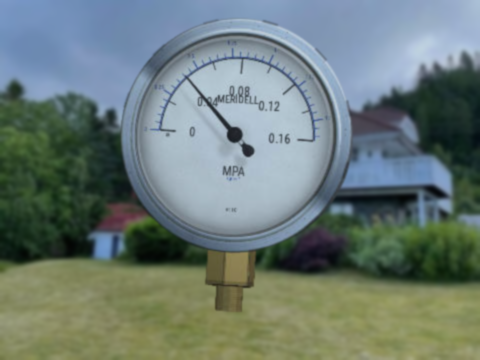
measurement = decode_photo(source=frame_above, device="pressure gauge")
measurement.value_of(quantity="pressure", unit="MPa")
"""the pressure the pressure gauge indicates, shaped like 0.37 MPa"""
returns 0.04 MPa
